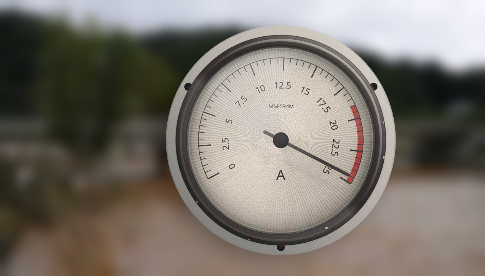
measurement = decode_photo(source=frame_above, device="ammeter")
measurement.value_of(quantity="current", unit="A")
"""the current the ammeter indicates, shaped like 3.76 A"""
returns 24.5 A
